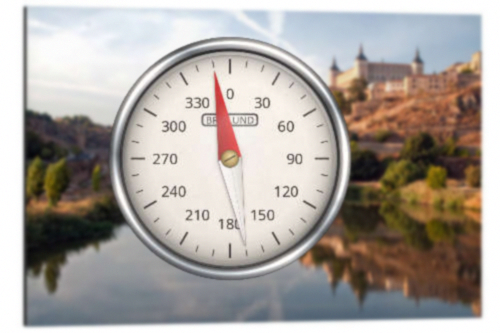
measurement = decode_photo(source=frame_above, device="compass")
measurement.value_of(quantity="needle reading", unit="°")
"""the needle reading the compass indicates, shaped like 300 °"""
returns 350 °
